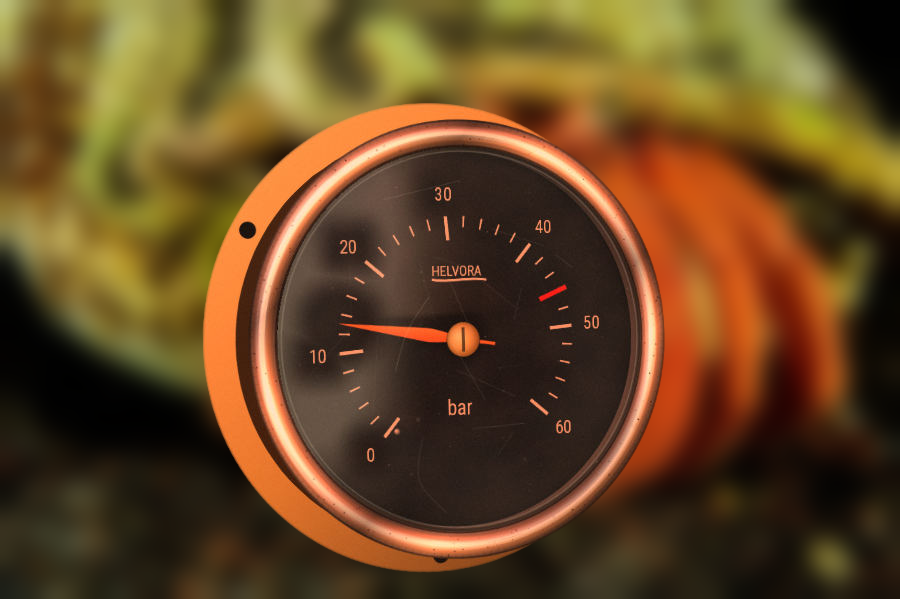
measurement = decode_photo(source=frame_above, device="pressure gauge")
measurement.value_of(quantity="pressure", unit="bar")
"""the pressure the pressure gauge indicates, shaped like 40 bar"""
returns 13 bar
